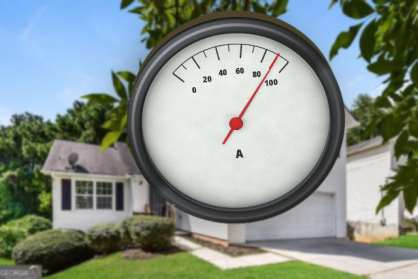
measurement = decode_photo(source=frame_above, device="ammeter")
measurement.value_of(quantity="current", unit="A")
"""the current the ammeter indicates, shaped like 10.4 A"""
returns 90 A
